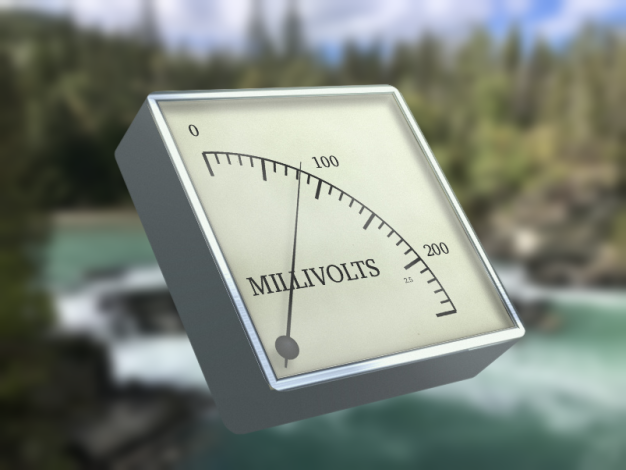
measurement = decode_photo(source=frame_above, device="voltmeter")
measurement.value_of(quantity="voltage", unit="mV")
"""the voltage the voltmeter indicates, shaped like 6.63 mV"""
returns 80 mV
